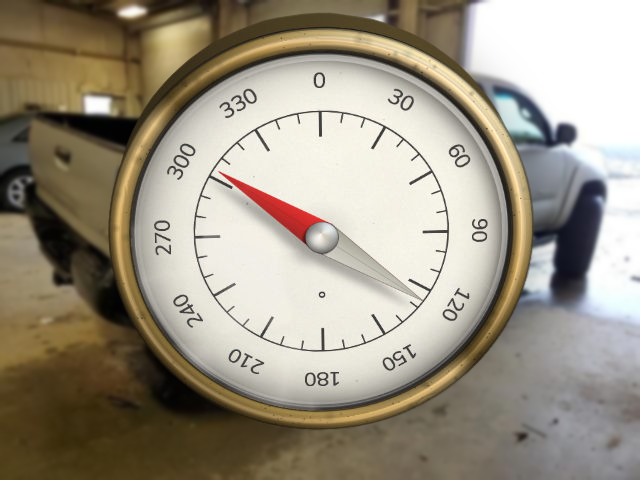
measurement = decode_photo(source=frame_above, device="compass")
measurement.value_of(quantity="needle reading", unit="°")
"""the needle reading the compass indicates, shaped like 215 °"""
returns 305 °
